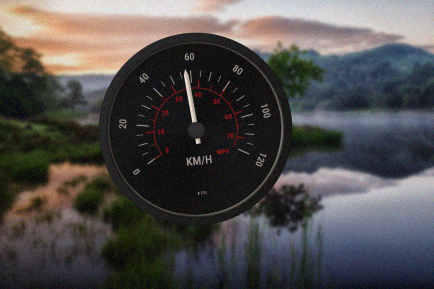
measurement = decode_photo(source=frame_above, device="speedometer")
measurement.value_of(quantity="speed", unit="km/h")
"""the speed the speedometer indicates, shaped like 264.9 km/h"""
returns 57.5 km/h
